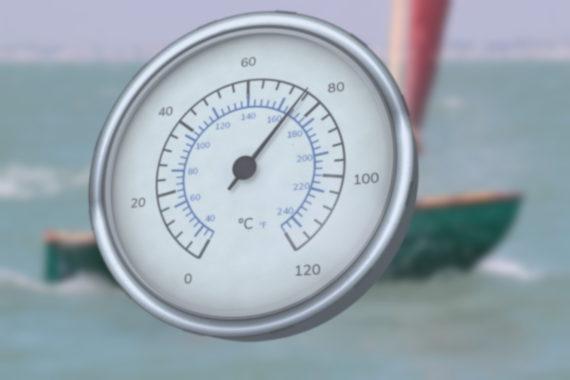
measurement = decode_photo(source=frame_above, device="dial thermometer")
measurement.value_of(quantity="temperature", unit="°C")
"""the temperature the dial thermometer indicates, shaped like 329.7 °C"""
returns 76 °C
